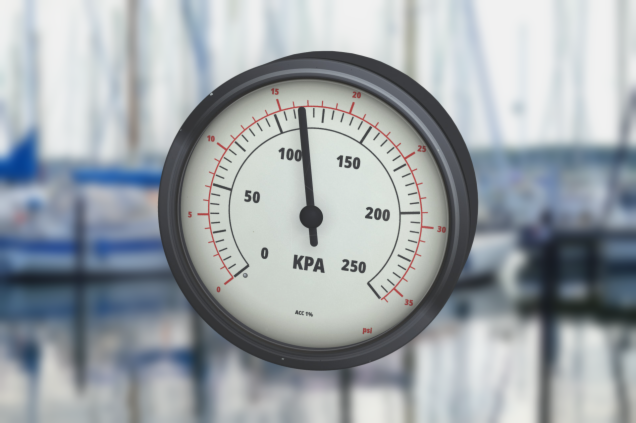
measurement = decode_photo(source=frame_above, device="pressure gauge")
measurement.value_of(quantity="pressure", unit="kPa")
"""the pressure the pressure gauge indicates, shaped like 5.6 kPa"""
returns 115 kPa
